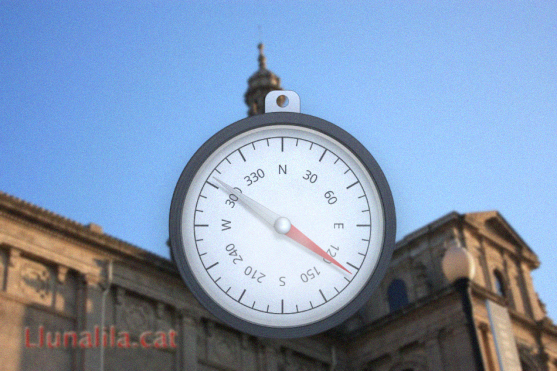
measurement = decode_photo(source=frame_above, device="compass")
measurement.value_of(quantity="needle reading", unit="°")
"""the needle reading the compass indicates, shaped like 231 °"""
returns 125 °
